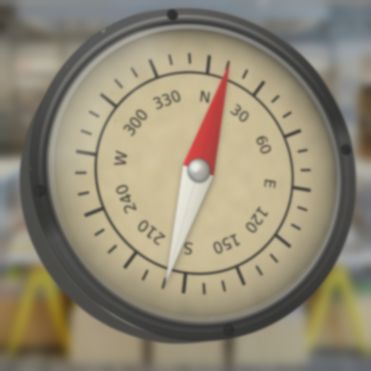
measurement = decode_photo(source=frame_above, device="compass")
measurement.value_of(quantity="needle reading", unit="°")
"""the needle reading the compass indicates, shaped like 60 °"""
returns 10 °
